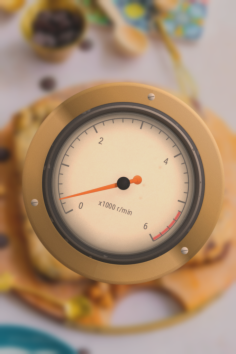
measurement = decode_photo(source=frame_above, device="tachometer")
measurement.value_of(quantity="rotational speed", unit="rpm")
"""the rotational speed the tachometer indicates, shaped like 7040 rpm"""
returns 300 rpm
